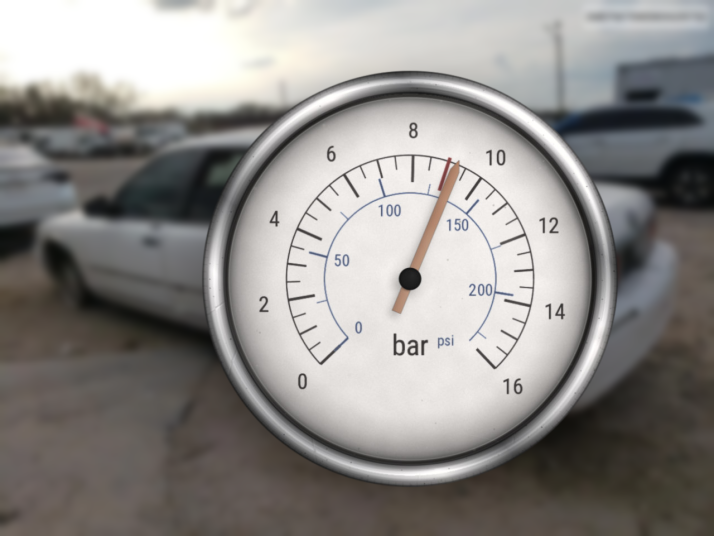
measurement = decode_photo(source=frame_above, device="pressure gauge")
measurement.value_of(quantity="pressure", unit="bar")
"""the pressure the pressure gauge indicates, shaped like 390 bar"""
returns 9.25 bar
